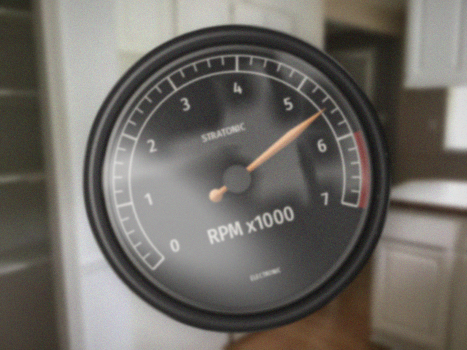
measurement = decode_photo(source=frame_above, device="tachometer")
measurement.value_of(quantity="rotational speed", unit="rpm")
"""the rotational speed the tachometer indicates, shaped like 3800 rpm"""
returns 5500 rpm
